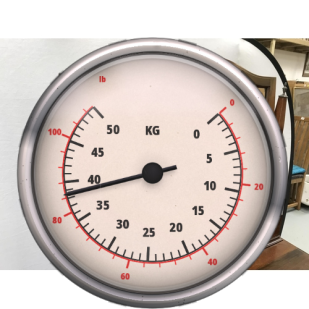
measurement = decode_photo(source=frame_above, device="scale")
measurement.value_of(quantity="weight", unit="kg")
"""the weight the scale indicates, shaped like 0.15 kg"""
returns 38.5 kg
